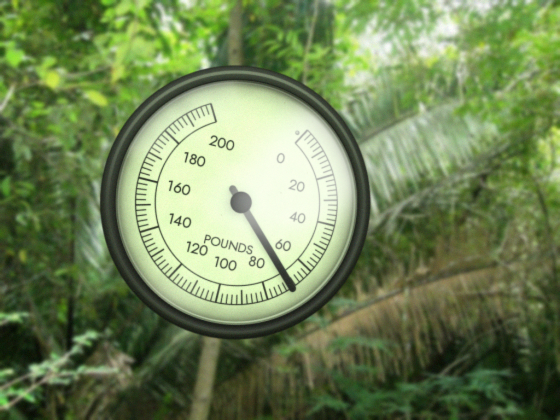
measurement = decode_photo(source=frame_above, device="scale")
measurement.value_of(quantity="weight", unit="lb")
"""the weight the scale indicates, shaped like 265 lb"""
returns 70 lb
